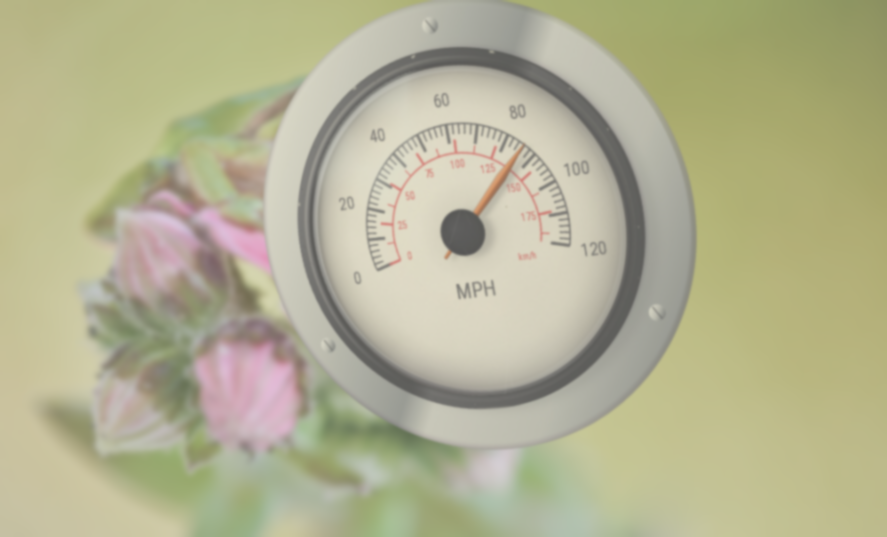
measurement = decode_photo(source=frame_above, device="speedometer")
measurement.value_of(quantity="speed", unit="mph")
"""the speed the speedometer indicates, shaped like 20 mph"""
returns 86 mph
